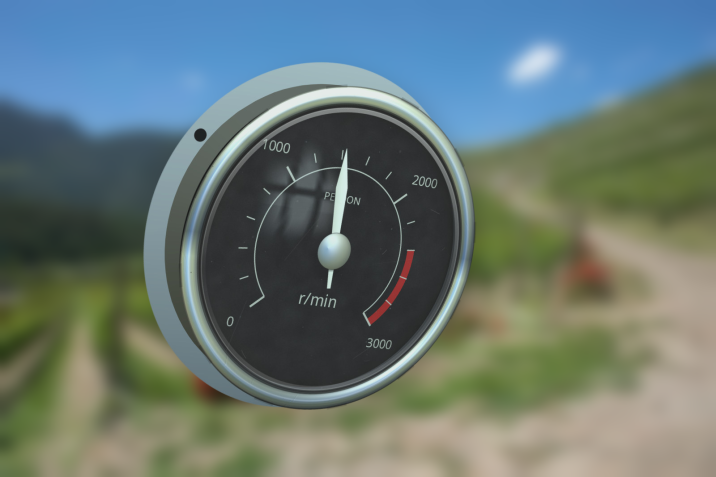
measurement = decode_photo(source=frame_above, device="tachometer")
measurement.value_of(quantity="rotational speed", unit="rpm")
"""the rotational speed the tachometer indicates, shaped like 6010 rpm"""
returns 1400 rpm
